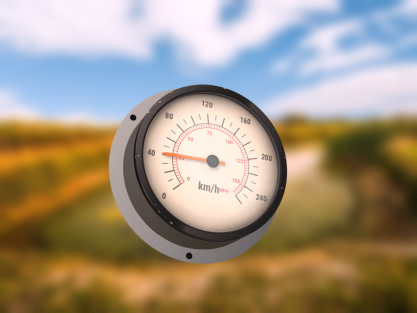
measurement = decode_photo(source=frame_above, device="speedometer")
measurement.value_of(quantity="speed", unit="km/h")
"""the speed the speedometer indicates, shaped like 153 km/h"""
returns 40 km/h
